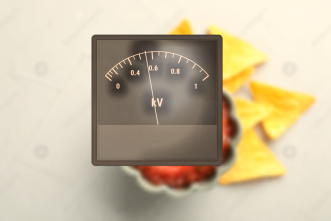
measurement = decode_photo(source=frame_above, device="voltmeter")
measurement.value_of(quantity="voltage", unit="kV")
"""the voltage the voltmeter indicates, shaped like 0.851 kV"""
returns 0.55 kV
